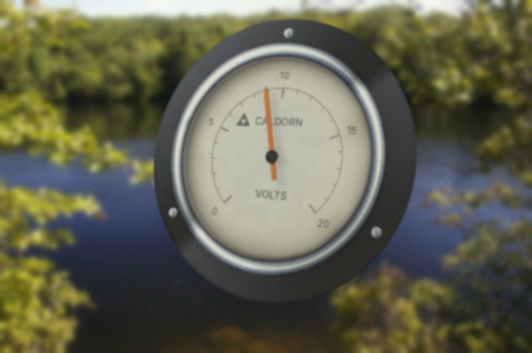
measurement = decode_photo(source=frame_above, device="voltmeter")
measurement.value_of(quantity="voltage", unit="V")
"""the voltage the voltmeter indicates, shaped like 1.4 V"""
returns 9 V
